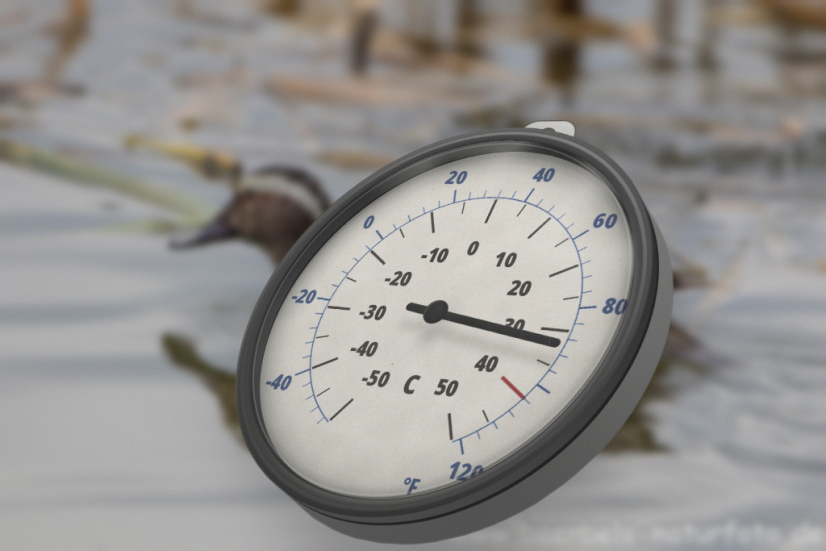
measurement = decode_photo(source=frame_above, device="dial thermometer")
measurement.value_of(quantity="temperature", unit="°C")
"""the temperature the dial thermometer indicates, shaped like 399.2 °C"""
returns 32.5 °C
